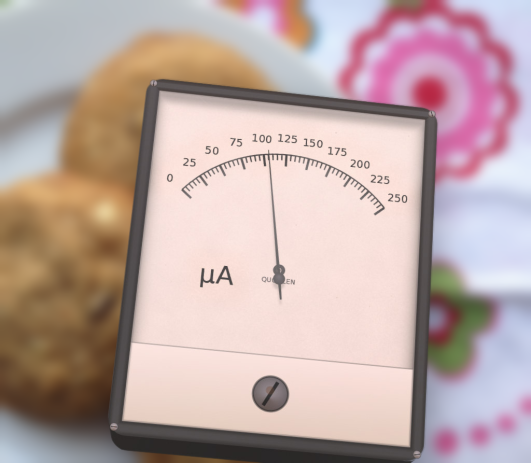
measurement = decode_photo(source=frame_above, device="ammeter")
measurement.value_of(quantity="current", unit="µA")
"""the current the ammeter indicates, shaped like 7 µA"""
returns 105 µA
